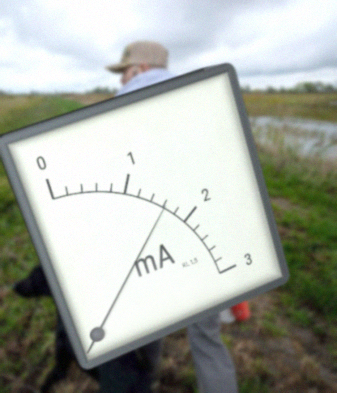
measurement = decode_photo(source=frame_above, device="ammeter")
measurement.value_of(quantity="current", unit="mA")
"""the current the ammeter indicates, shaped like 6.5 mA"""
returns 1.6 mA
